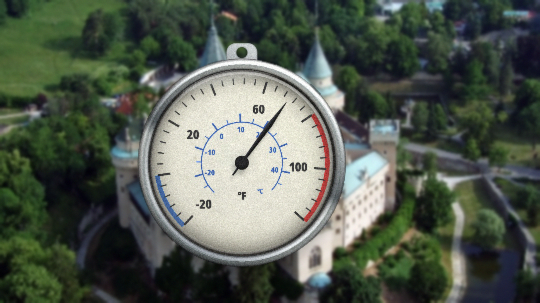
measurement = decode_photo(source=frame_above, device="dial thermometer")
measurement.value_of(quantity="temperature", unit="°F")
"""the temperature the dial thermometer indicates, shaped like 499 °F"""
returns 70 °F
